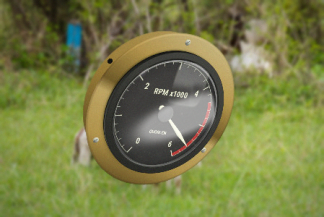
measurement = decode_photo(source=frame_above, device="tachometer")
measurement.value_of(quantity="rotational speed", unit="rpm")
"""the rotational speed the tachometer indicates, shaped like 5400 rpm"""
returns 5600 rpm
